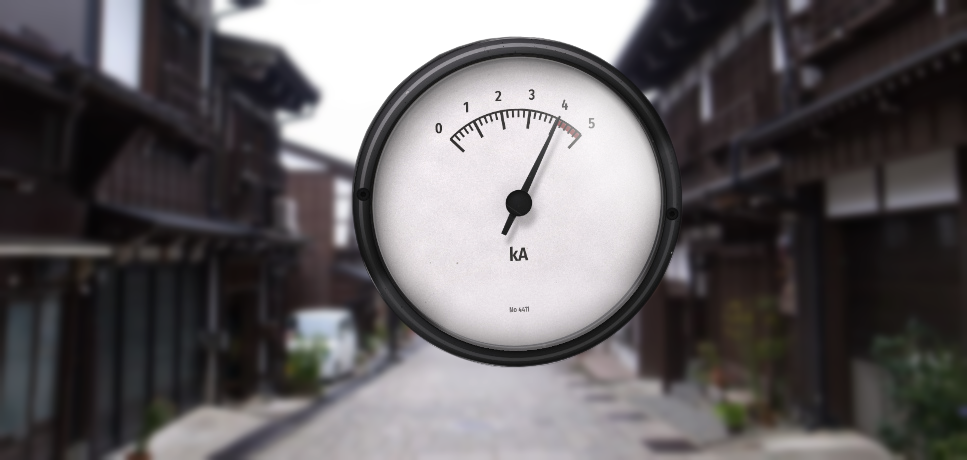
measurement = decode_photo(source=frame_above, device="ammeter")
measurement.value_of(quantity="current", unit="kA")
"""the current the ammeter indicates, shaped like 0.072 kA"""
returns 4 kA
